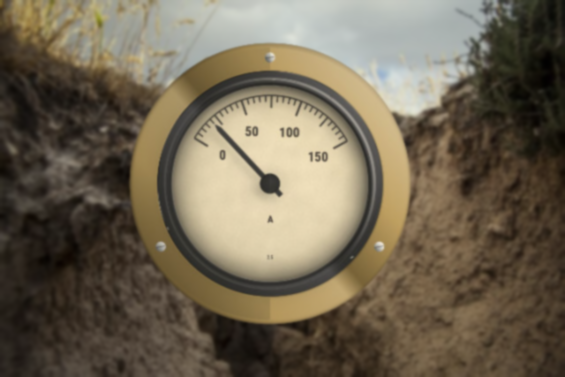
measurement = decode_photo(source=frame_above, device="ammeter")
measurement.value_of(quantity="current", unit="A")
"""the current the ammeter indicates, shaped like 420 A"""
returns 20 A
